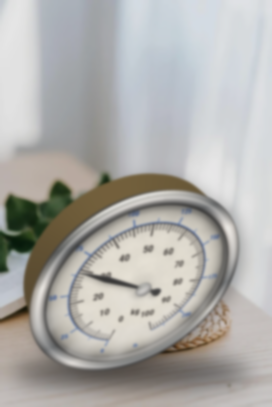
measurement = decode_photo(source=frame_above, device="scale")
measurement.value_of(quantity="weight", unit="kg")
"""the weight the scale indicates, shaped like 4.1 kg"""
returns 30 kg
